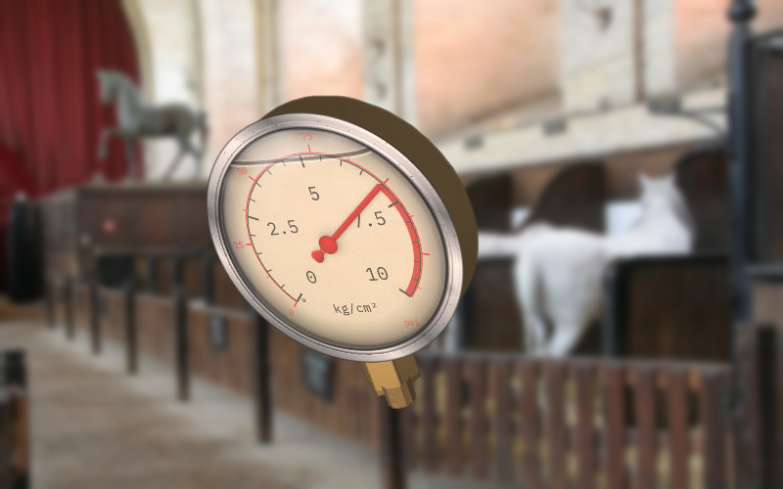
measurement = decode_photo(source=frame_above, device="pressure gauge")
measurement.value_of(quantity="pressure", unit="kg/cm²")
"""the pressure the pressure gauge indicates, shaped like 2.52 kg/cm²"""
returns 7 kg/cm²
